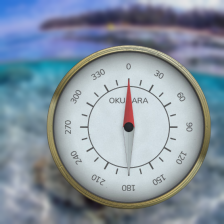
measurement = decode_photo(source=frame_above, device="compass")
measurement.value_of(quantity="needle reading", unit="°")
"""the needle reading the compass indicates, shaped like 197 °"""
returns 0 °
